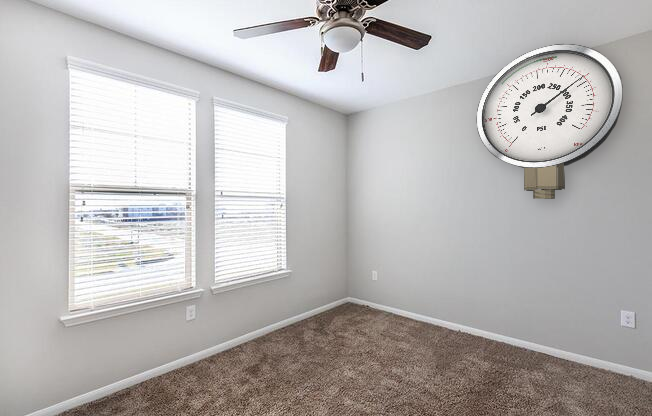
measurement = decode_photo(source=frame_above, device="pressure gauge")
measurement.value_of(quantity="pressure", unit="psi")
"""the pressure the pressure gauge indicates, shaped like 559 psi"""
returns 290 psi
